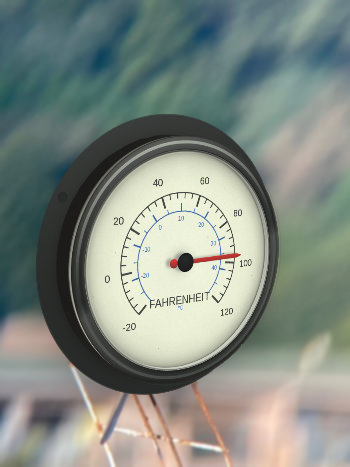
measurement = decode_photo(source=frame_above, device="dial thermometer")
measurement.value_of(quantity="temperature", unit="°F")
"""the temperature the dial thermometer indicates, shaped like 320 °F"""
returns 96 °F
